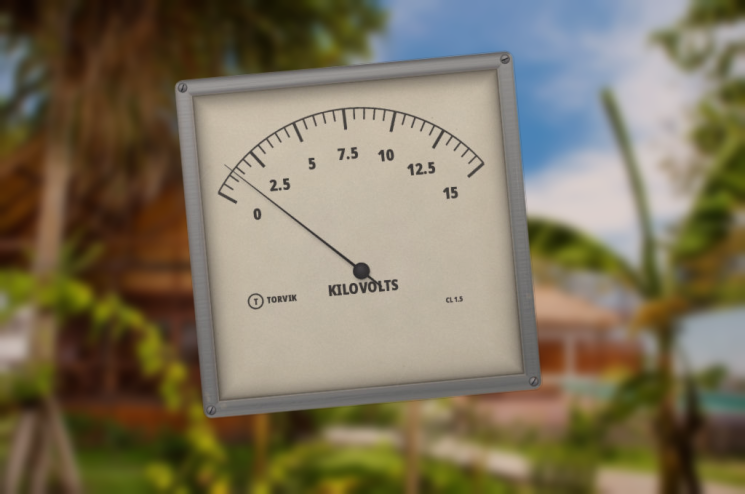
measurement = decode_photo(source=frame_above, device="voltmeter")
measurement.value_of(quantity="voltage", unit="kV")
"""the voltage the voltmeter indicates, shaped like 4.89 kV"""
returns 1.25 kV
